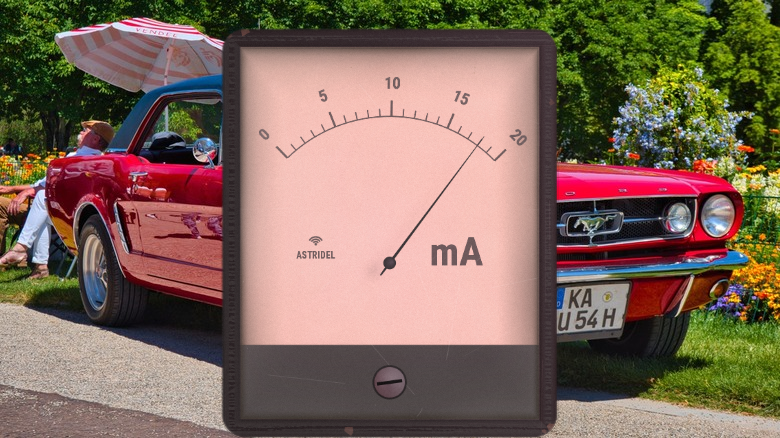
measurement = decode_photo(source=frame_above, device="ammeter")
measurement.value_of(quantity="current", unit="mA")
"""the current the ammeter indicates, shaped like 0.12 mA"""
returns 18 mA
